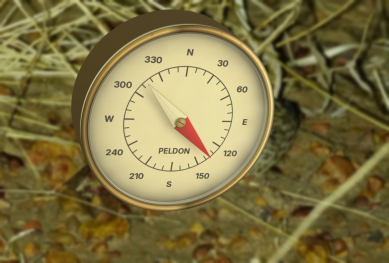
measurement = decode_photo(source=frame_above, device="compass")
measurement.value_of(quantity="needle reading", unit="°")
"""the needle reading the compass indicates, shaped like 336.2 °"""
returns 135 °
